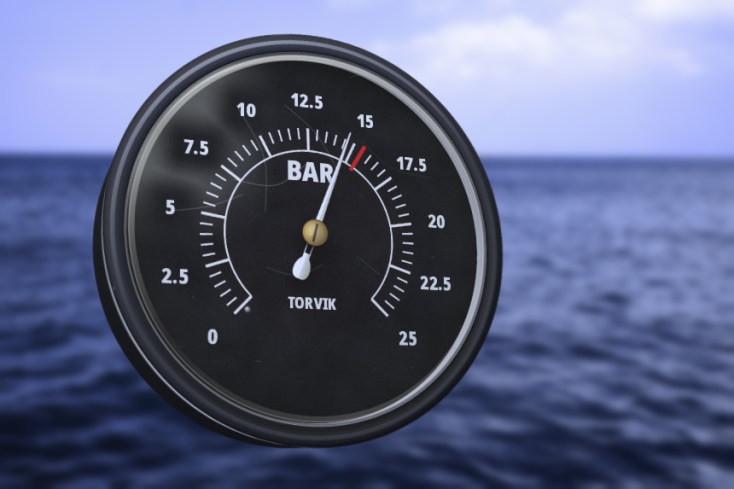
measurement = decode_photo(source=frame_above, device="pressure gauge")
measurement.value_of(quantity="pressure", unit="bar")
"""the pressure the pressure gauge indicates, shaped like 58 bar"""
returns 14.5 bar
